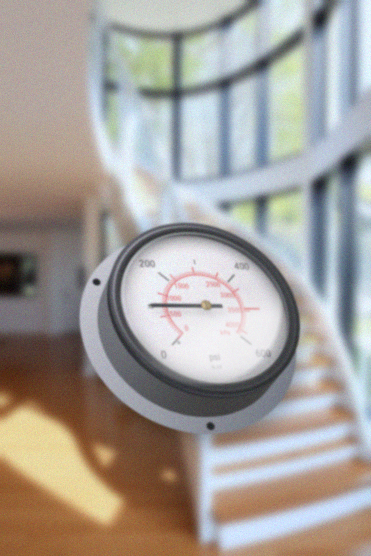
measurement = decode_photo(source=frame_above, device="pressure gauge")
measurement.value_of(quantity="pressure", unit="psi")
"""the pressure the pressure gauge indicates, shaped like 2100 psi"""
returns 100 psi
